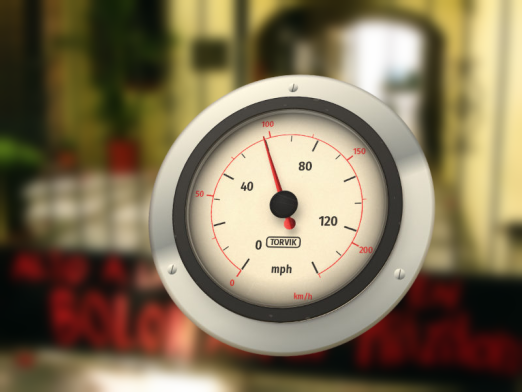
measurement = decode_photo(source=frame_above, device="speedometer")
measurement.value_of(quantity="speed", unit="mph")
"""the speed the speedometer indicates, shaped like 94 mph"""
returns 60 mph
